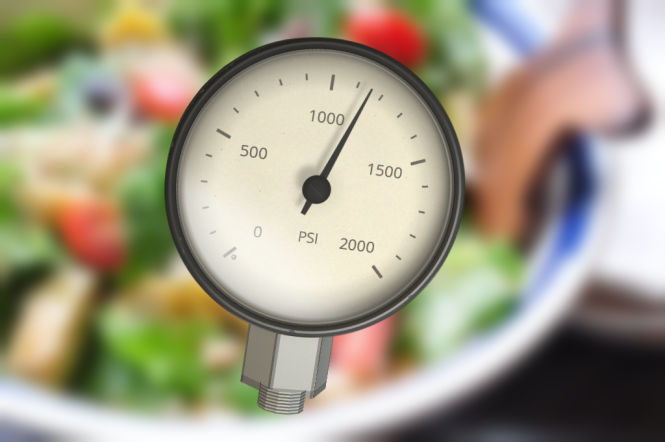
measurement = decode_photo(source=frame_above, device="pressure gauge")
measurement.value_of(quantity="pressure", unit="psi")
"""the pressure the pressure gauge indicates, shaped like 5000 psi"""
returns 1150 psi
